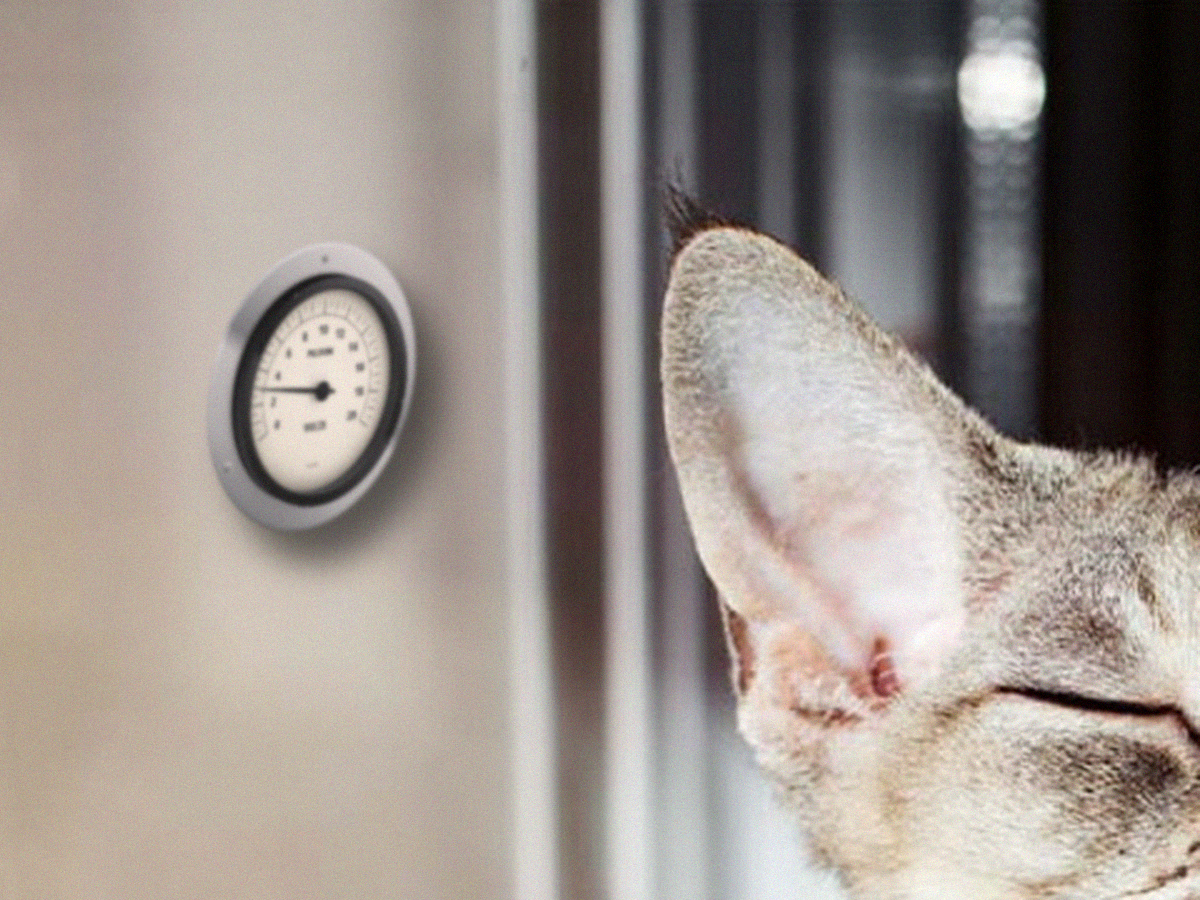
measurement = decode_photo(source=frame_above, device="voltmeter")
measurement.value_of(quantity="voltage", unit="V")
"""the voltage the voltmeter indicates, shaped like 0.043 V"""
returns 3 V
